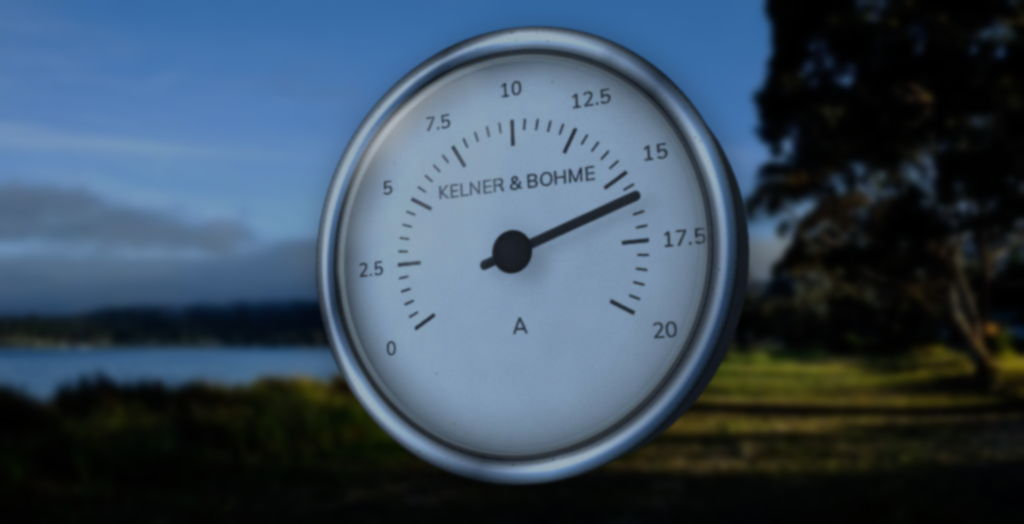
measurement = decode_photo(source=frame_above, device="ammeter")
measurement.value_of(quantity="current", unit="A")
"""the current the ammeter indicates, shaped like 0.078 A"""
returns 16 A
